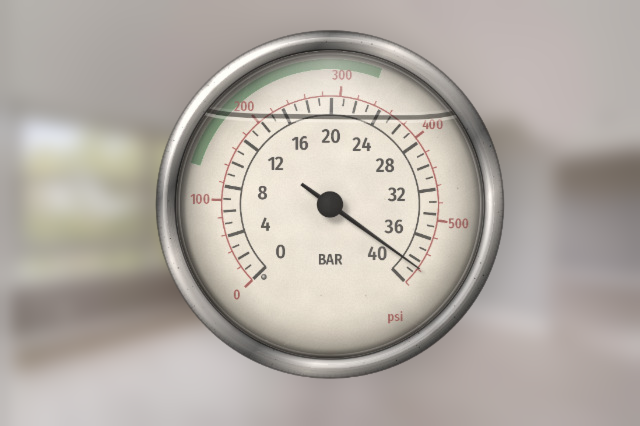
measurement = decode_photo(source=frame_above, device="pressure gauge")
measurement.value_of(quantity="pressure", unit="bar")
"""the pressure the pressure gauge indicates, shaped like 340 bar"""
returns 38.5 bar
